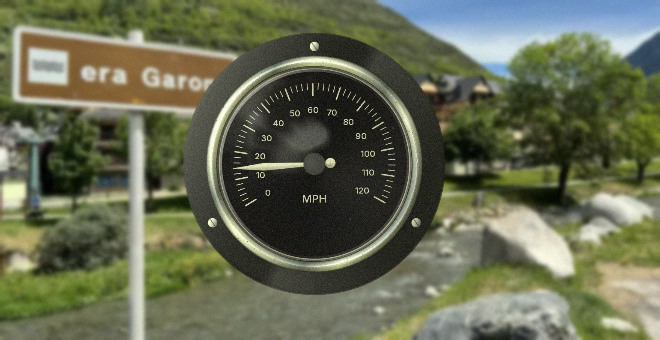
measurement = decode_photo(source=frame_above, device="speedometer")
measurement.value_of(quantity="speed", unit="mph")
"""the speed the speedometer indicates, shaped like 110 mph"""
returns 14 mph
